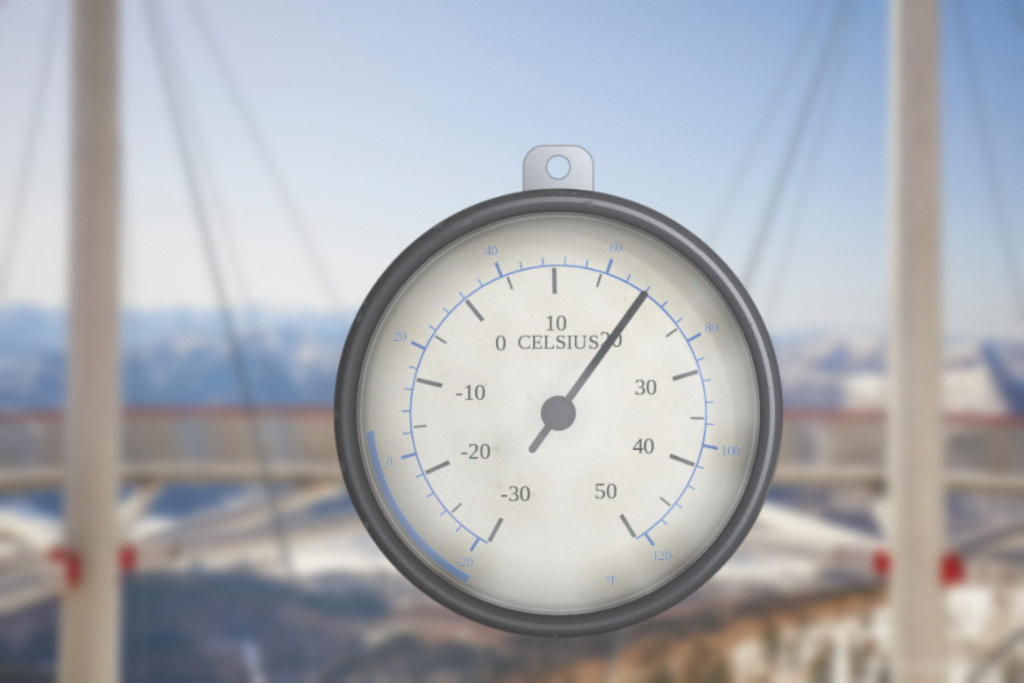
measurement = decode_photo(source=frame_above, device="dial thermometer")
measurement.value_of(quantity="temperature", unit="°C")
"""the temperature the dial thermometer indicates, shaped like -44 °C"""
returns 20 °C
